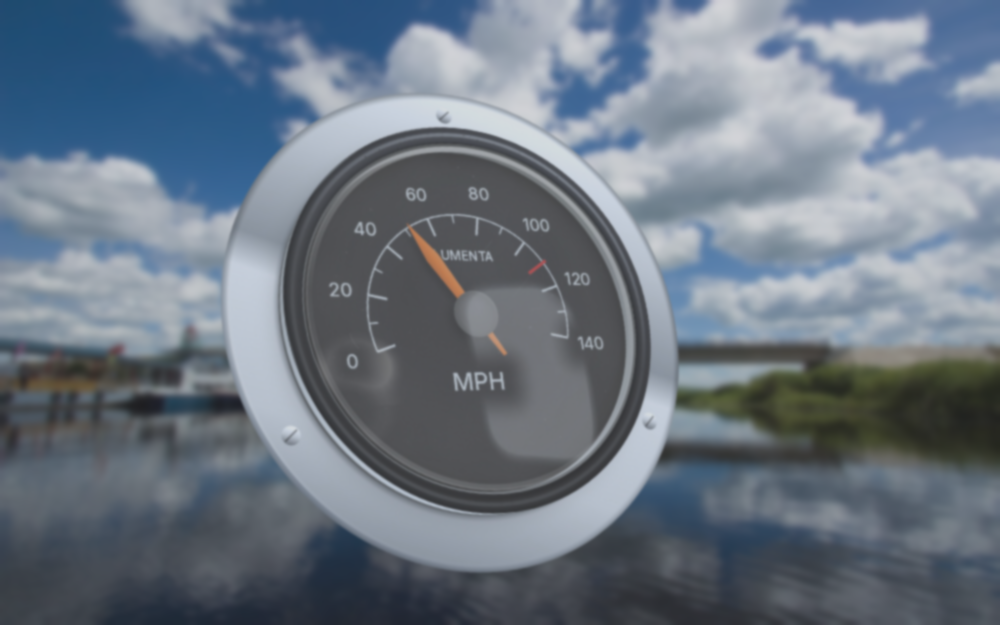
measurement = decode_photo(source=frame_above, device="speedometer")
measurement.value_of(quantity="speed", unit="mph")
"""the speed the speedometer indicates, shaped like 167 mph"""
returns 50 mph
